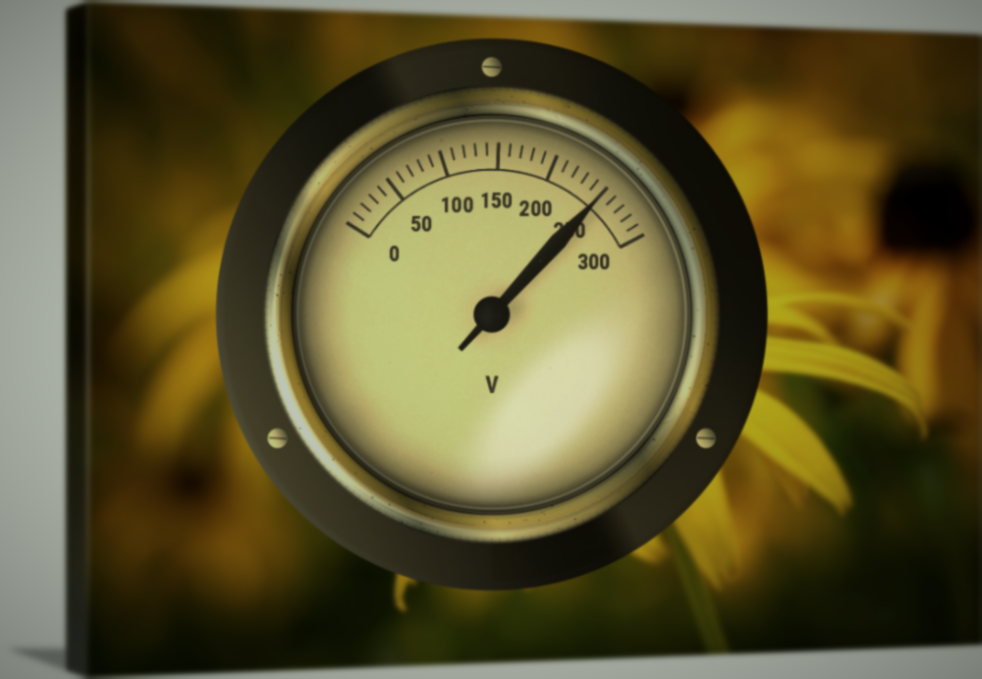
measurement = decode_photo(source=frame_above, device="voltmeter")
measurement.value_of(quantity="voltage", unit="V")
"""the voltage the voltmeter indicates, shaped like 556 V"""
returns 250 V
